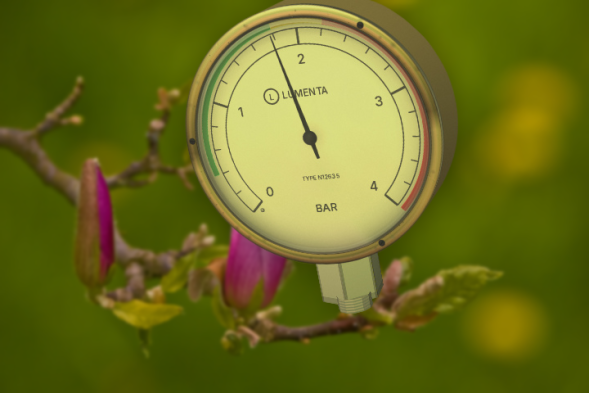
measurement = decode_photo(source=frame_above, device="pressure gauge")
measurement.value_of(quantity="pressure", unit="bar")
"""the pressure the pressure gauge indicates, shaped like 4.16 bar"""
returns 1.8 bar
